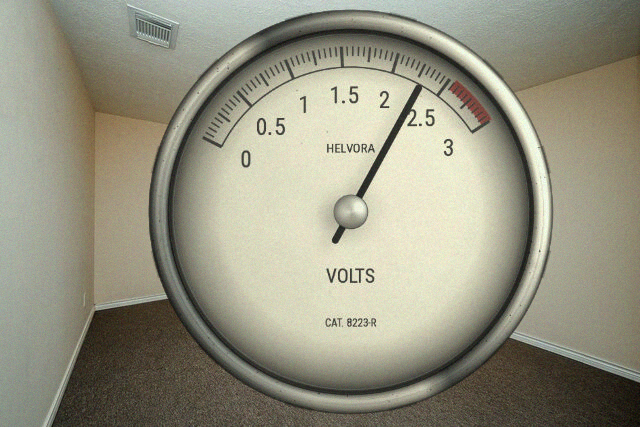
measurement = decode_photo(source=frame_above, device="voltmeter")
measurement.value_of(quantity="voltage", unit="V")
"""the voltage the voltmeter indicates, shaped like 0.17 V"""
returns 2.3 V
